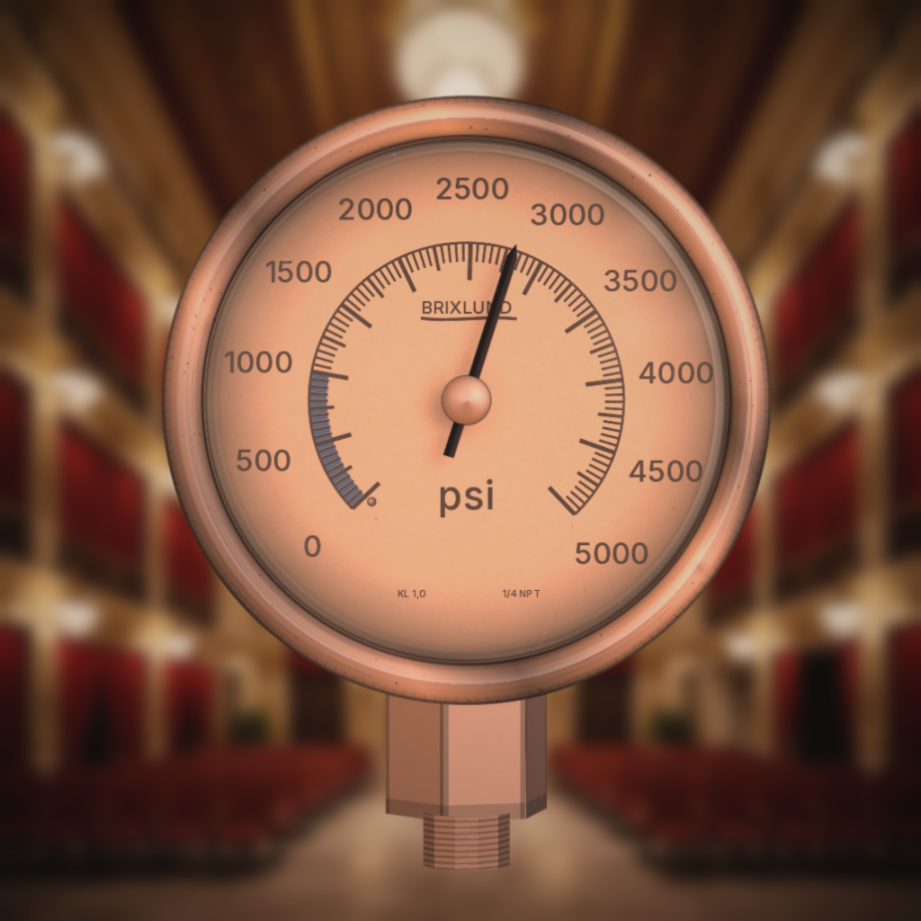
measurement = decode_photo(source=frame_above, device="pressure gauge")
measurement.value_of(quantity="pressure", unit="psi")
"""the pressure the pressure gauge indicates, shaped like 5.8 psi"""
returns 2800 psi
